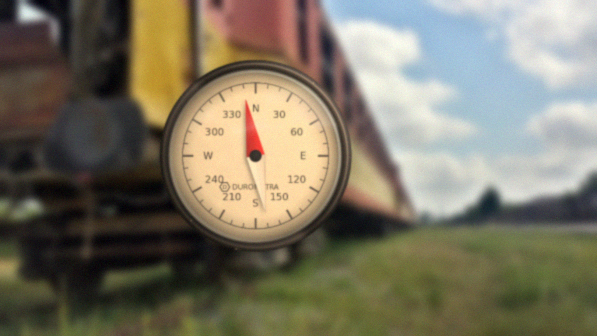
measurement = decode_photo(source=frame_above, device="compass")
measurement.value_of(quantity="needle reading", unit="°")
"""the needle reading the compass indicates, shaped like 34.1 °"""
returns 350 °
